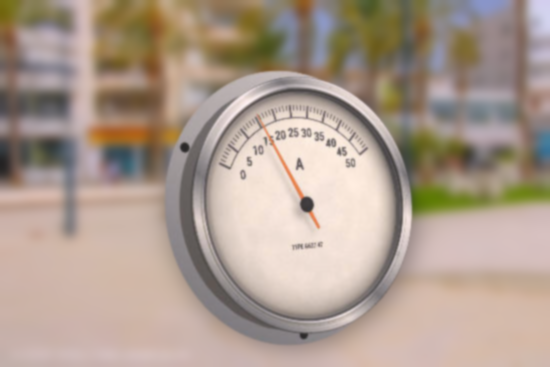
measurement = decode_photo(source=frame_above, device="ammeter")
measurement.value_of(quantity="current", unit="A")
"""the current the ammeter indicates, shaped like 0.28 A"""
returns 15 A
